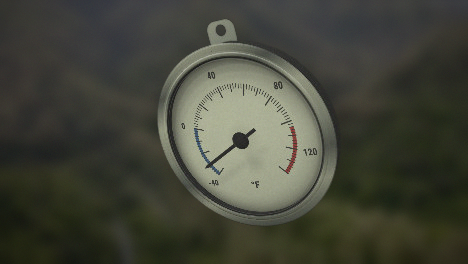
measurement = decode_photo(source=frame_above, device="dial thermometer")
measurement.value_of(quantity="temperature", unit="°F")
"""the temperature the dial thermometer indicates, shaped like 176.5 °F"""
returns -30 °F
